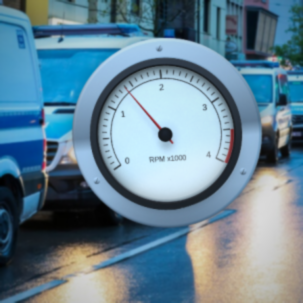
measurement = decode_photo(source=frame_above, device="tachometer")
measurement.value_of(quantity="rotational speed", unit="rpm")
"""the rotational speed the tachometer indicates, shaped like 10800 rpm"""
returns 1400 rpm
